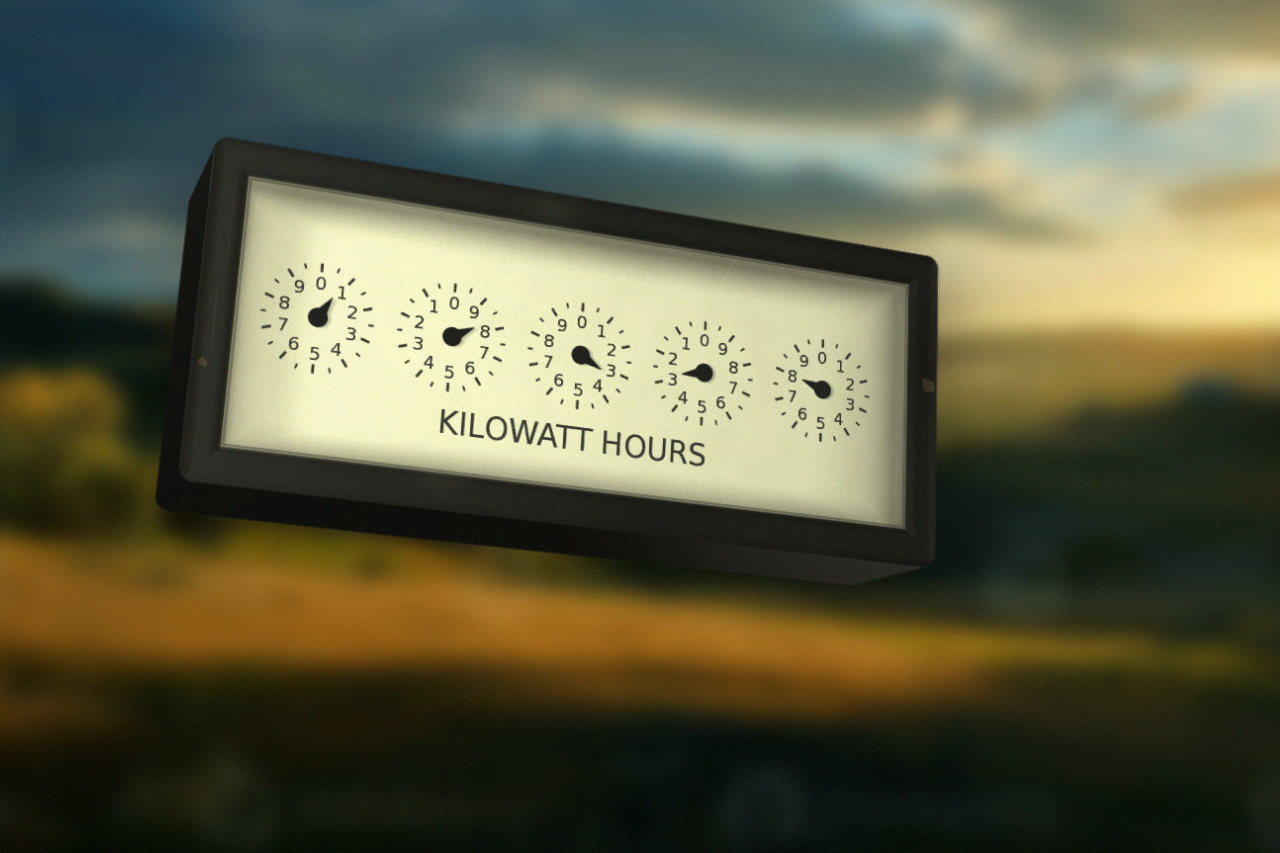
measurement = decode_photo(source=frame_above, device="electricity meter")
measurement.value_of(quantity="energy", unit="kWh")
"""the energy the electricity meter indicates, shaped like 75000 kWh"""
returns 8328 kWh
